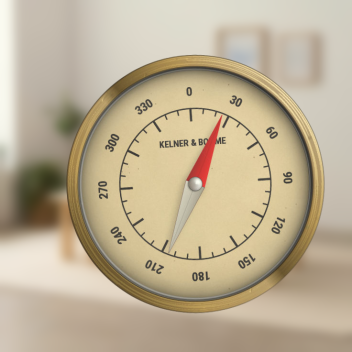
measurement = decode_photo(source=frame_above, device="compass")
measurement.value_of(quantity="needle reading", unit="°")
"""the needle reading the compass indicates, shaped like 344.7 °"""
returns 25 °
